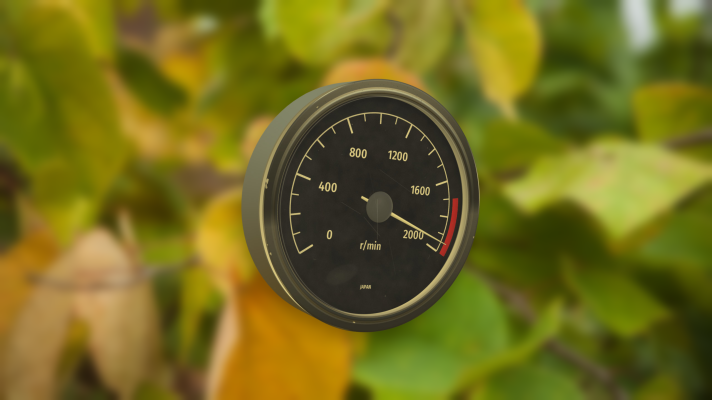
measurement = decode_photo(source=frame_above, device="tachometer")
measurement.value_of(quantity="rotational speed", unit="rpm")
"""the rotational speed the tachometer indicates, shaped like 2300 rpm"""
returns 1950 rpm
